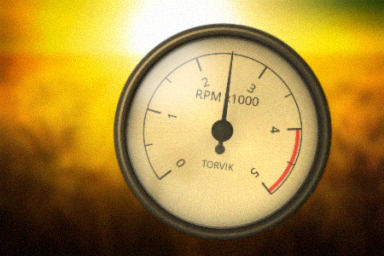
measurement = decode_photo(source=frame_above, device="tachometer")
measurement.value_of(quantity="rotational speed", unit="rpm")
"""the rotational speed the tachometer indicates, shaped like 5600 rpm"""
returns 2500 rpm
